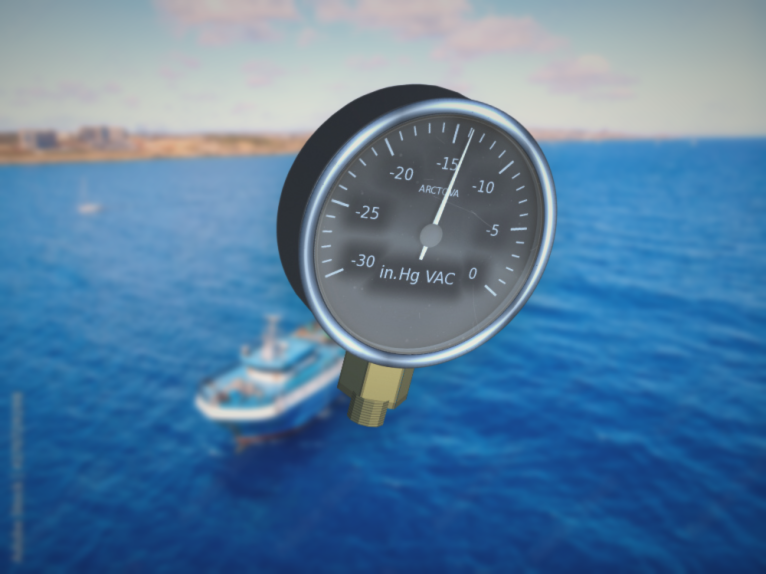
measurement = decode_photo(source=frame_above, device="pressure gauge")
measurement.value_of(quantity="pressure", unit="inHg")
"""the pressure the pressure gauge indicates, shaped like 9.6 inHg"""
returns -14 inHg
